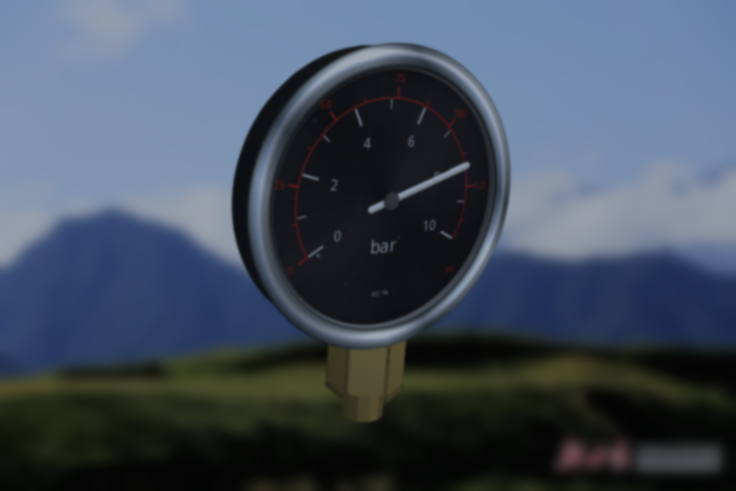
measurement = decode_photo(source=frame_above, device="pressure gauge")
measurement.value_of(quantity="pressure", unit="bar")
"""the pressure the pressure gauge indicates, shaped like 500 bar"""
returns 8 bar
